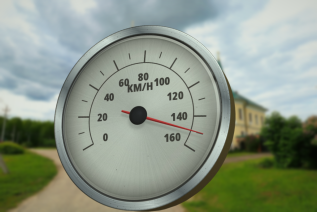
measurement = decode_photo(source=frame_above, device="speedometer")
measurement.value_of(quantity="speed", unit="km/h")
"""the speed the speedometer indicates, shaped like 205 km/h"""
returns 150 km/h
